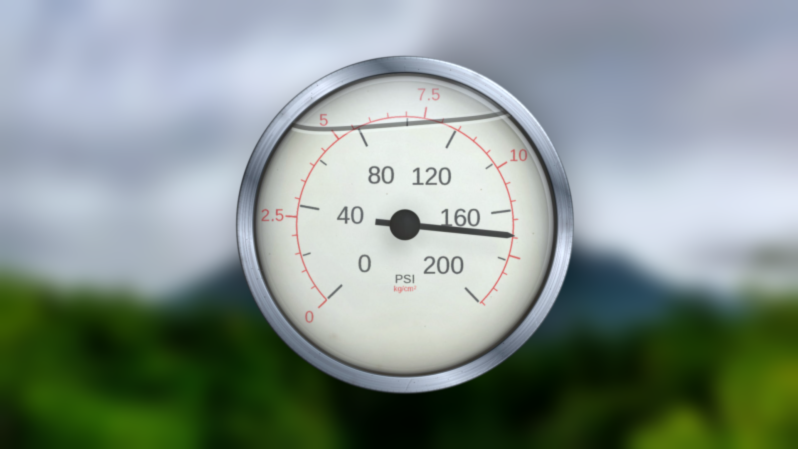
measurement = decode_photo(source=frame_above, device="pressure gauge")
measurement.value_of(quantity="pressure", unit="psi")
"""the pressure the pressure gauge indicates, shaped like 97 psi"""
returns 170 psi
